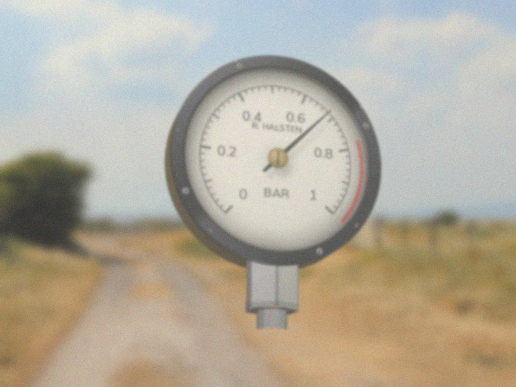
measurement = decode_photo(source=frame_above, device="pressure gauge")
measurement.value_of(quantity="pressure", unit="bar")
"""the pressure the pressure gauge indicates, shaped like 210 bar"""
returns 0.68 bar
